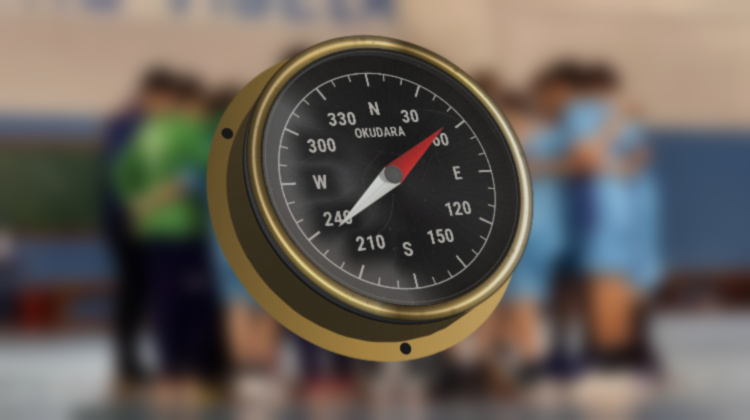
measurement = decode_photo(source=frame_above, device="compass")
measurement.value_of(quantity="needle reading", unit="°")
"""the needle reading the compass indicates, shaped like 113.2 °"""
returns 55 °
